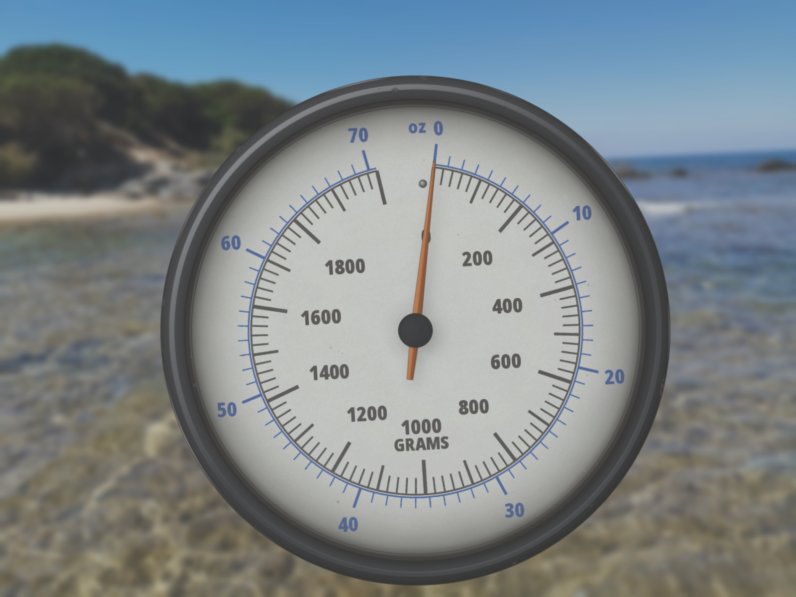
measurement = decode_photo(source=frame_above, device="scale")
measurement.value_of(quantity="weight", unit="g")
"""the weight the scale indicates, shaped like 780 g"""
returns 0 g
